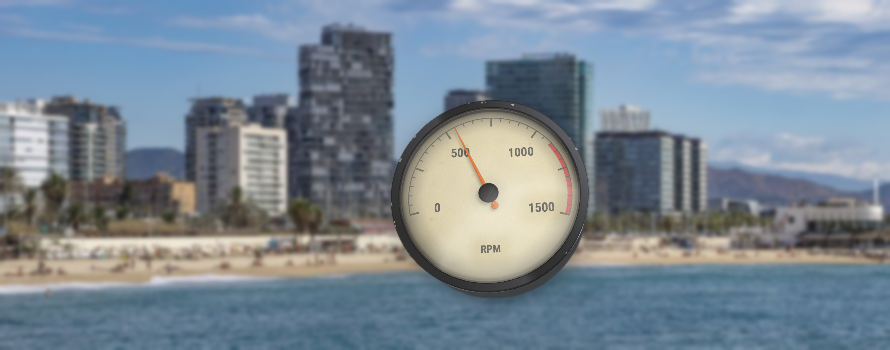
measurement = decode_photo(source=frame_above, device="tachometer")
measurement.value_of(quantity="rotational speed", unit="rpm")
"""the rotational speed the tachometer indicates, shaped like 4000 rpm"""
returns 550 rpm
